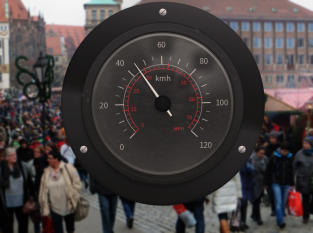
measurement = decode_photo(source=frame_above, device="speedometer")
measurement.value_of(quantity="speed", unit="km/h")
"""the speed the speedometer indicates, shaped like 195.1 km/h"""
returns 45 km/h
